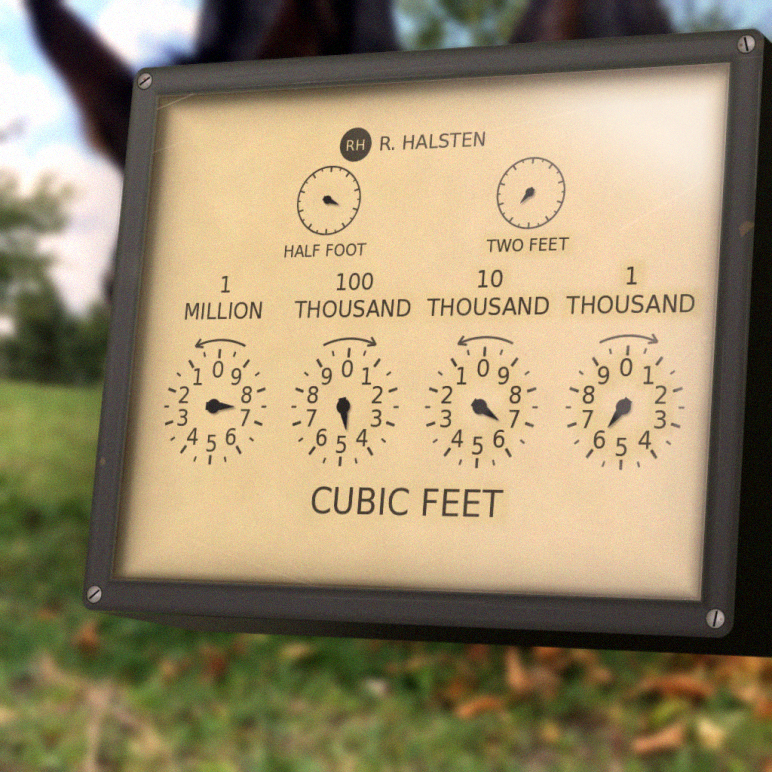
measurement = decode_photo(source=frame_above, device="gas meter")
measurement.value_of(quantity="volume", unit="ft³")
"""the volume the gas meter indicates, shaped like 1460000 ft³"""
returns 746600 ft³
